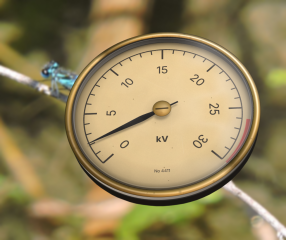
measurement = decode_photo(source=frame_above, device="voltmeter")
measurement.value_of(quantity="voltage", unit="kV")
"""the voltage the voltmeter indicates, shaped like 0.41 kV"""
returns 2 kV
